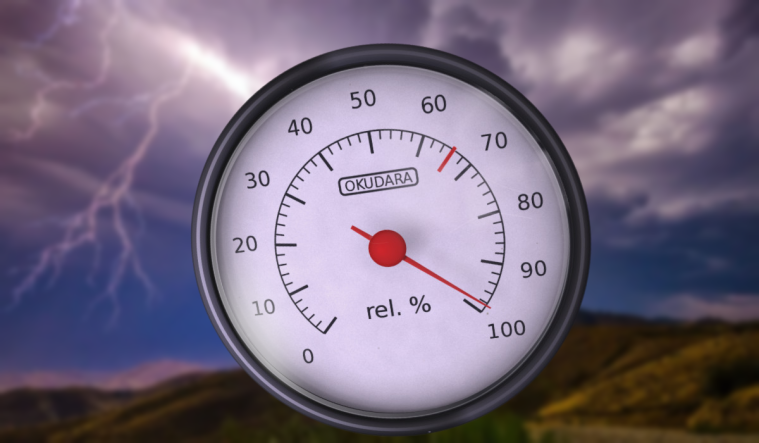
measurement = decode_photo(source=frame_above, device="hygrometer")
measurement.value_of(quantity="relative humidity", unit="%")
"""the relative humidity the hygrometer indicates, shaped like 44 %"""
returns 98 %
